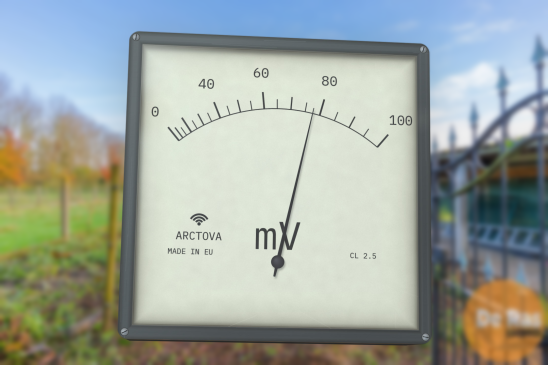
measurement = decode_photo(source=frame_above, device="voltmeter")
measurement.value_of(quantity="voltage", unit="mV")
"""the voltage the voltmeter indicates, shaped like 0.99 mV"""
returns 77.5 mV
